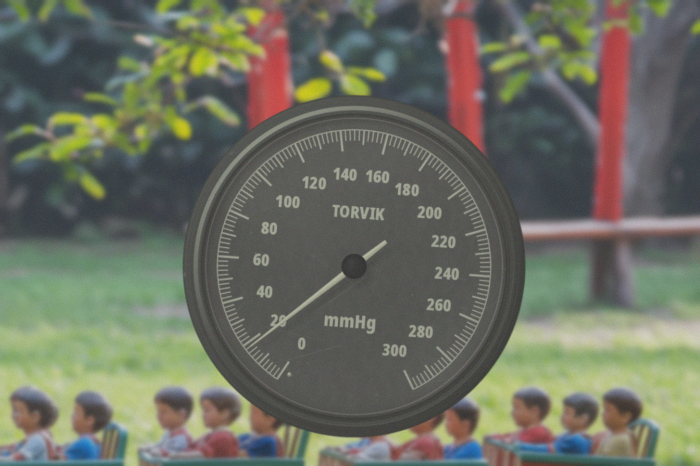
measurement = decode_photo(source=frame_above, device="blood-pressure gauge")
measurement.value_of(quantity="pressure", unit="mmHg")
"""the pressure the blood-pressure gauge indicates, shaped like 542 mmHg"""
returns 18 mmHg
